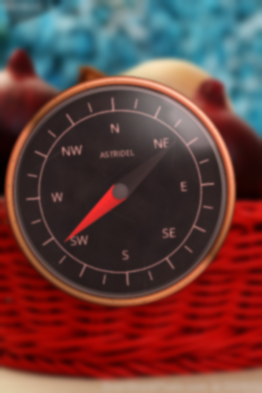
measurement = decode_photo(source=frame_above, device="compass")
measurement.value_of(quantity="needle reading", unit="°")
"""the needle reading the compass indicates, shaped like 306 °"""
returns 232.5 °
